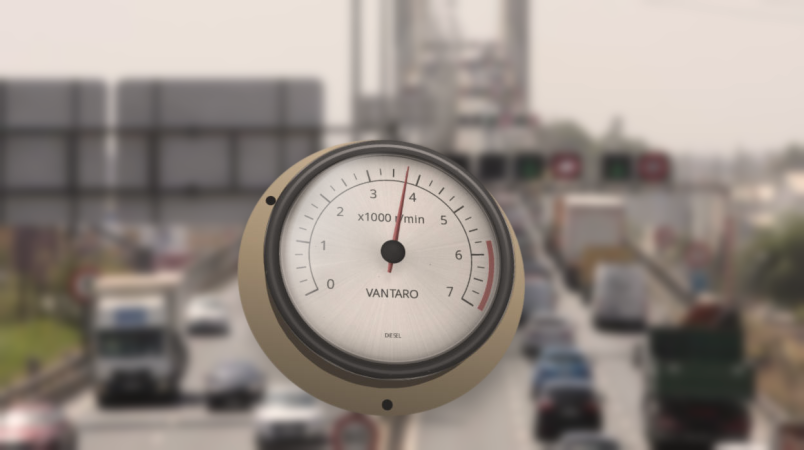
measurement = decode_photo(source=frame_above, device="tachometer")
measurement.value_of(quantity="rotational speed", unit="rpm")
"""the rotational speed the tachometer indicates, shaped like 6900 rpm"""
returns 3750 rpm
